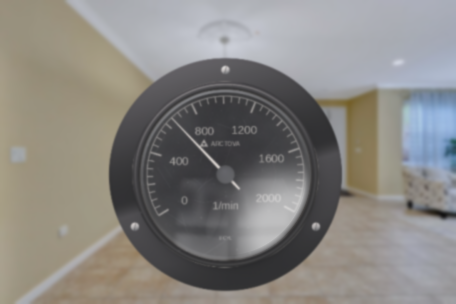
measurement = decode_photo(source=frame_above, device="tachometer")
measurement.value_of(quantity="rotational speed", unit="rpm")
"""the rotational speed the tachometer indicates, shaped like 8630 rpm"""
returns 650 rpm
